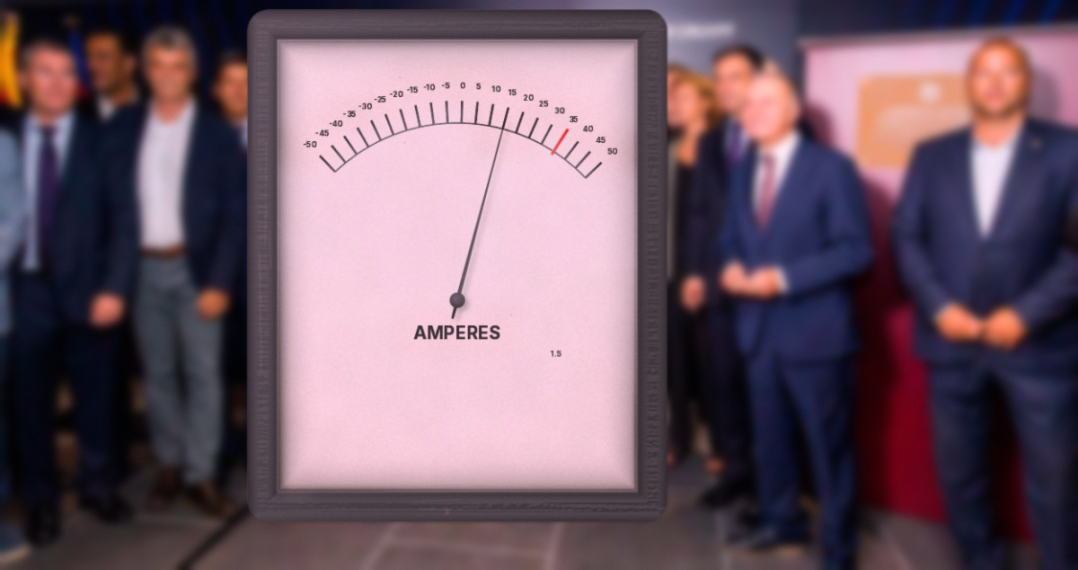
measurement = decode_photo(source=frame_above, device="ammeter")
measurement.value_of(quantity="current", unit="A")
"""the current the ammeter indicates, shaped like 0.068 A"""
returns 15 A
